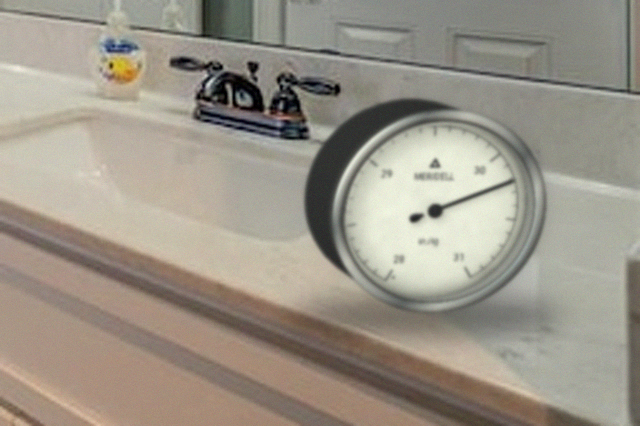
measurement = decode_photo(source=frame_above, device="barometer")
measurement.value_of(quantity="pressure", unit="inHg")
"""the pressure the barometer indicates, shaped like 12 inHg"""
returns 30.2 inHg
